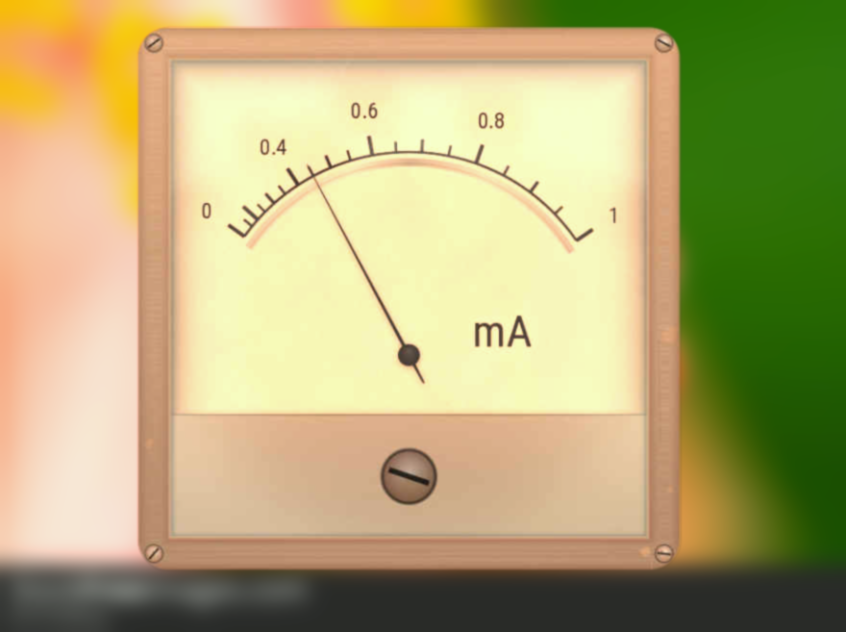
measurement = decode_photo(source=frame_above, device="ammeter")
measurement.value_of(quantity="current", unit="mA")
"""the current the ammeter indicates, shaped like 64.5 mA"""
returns 0.45 mA
